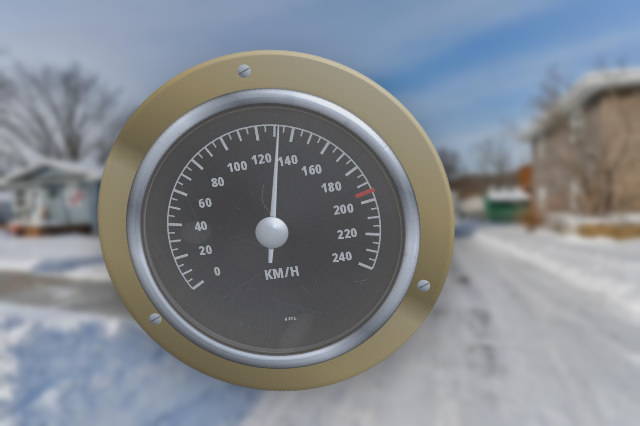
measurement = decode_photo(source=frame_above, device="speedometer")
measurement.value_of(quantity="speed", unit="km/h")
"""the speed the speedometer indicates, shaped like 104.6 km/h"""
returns 132.5 km/h
